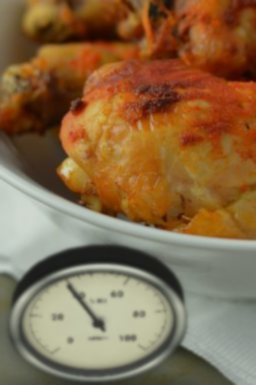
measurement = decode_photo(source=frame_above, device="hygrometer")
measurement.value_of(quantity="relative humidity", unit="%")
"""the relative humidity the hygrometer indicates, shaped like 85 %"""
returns 40 %
